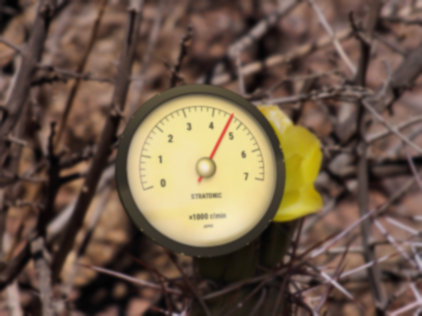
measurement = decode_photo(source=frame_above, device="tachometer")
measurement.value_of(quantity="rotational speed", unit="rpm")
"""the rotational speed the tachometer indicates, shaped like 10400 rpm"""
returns 4600 rpm
